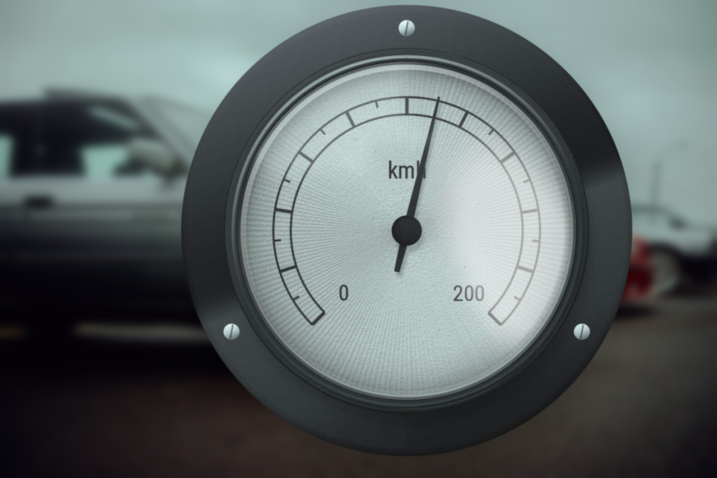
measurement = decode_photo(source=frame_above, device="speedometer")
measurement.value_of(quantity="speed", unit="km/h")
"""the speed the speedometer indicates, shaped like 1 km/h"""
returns 110 km/h
